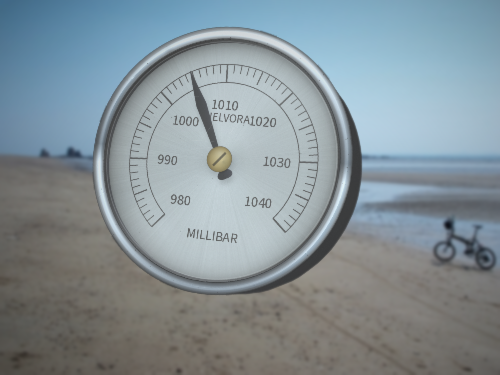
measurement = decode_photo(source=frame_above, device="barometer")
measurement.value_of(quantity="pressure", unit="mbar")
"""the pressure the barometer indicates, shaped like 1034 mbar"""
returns 1005 mbar
